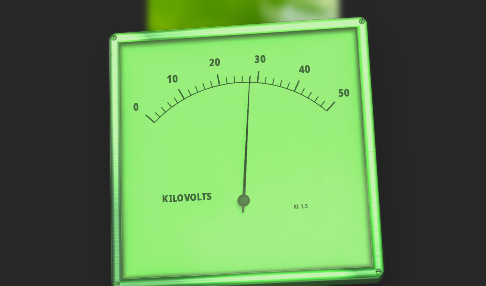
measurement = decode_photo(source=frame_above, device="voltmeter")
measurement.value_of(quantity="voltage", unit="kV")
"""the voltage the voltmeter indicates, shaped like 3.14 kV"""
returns 28 kV
